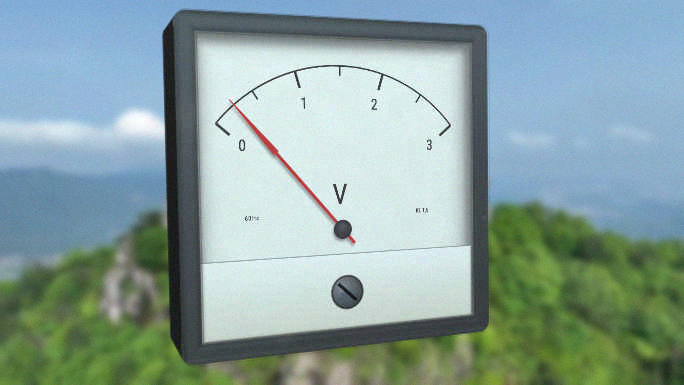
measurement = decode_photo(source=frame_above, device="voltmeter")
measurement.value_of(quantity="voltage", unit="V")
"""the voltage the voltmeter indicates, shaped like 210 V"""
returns 0.25 V
